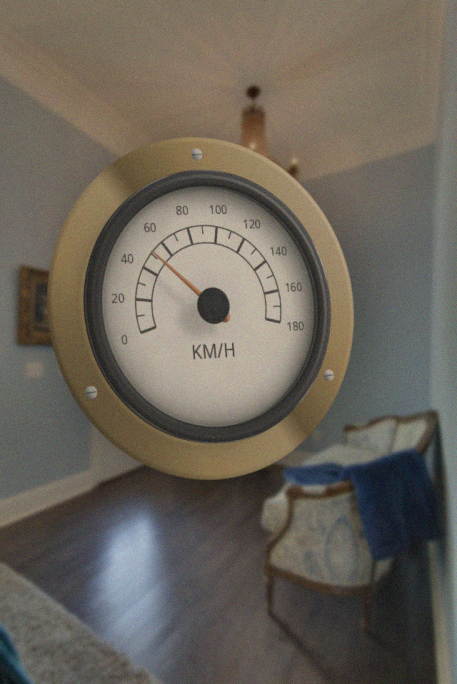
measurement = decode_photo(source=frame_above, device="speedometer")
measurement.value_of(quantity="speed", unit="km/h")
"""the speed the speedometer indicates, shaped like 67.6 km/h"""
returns 50 km/h
